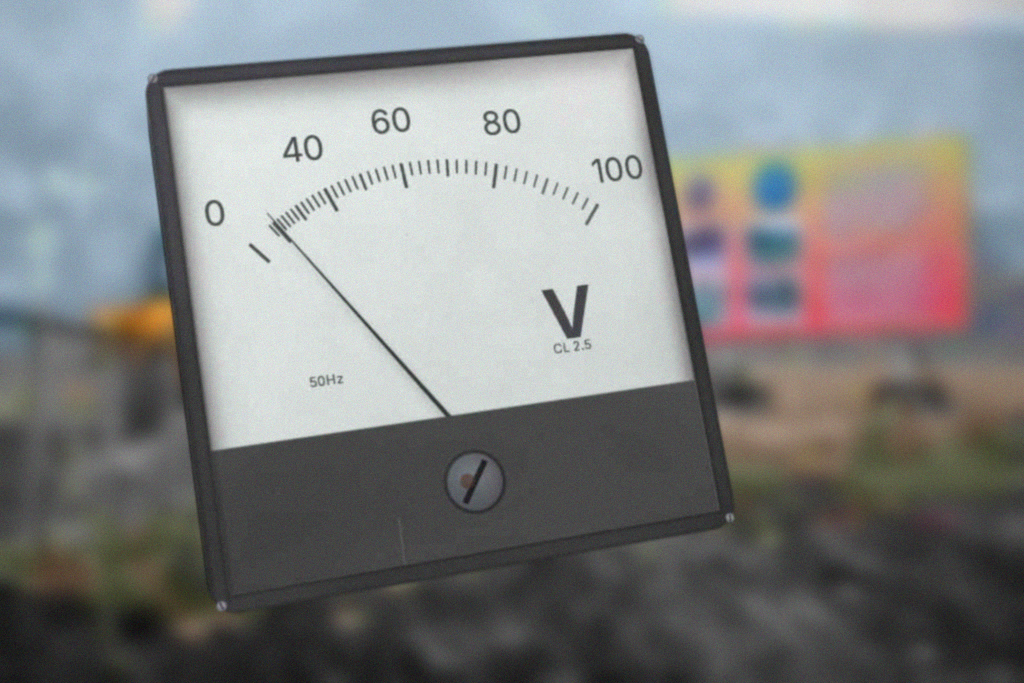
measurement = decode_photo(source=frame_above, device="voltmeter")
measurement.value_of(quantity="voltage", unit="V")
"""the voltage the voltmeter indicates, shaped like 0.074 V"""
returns 20 V
